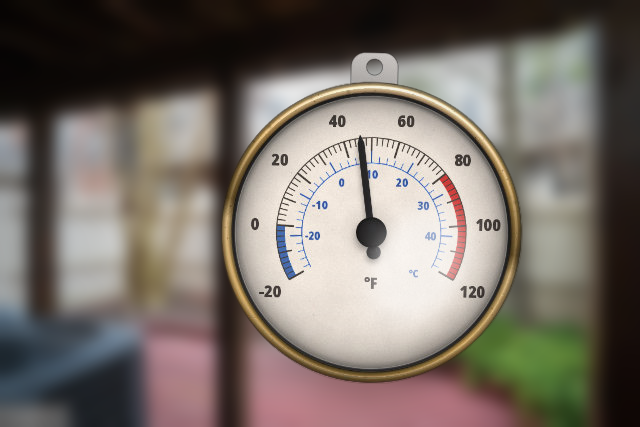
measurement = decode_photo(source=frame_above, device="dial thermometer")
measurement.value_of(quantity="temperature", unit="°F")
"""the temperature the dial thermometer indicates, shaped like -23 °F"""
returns 46 °F
